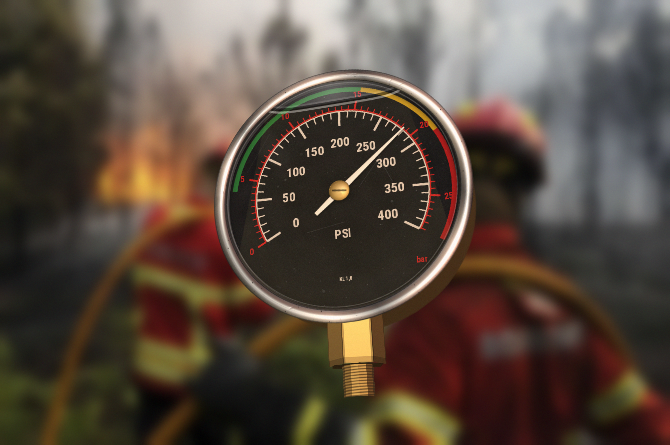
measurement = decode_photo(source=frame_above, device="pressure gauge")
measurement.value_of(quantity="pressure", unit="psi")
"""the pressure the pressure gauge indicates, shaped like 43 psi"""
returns 280 psi
